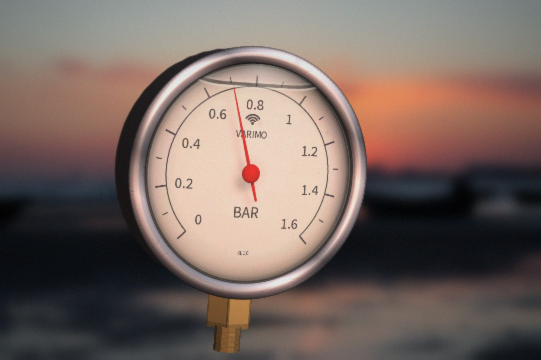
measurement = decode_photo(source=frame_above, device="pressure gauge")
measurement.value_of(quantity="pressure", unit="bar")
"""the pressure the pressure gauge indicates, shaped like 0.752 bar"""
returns 0.7 bar
